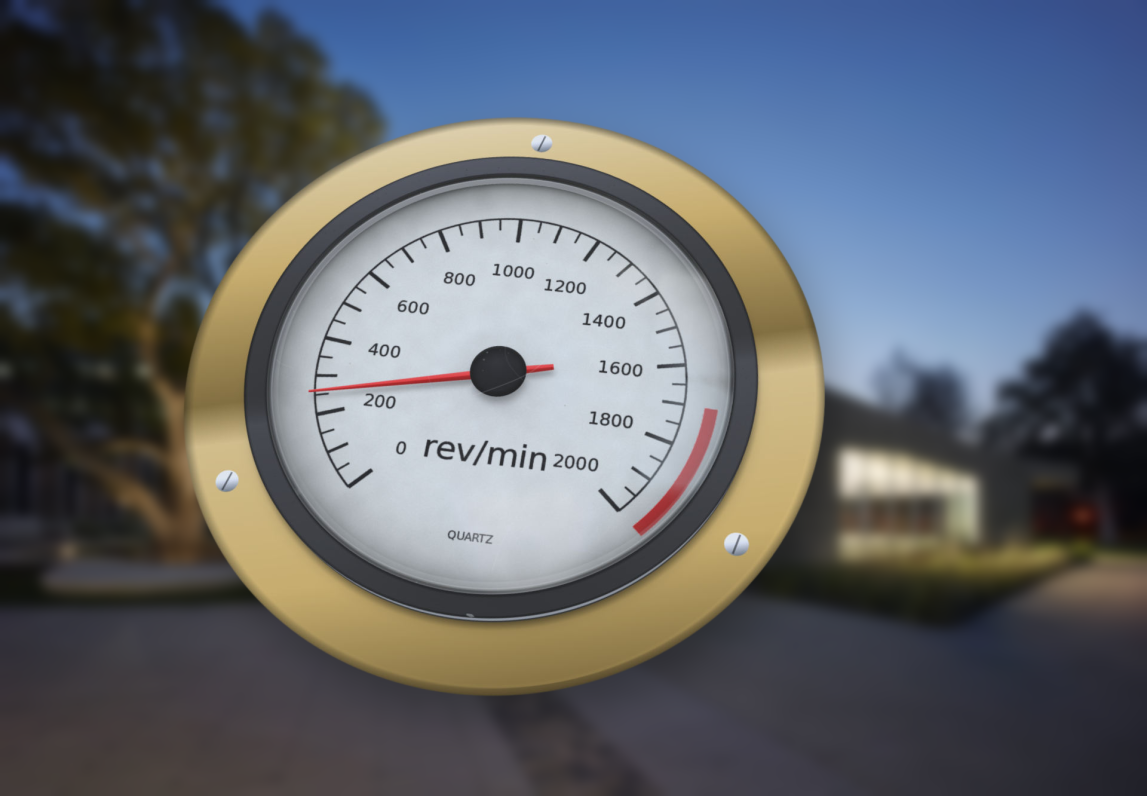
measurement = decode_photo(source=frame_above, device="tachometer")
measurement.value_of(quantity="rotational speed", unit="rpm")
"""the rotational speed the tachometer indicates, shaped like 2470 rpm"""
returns 250 rpm
